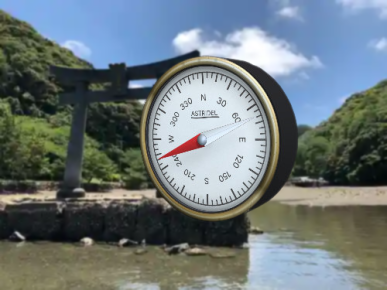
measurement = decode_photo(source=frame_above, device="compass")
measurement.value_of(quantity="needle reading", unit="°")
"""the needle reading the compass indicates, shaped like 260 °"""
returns 250 °
